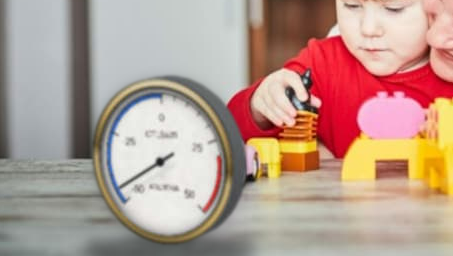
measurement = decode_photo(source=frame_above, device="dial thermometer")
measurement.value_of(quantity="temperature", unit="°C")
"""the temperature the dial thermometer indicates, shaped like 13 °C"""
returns -45 °C
